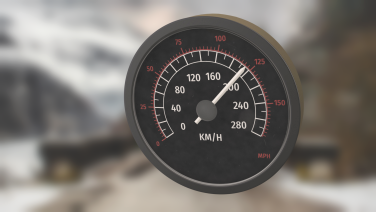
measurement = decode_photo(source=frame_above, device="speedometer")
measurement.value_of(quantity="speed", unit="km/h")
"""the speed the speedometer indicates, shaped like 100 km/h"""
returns 195 km/h
